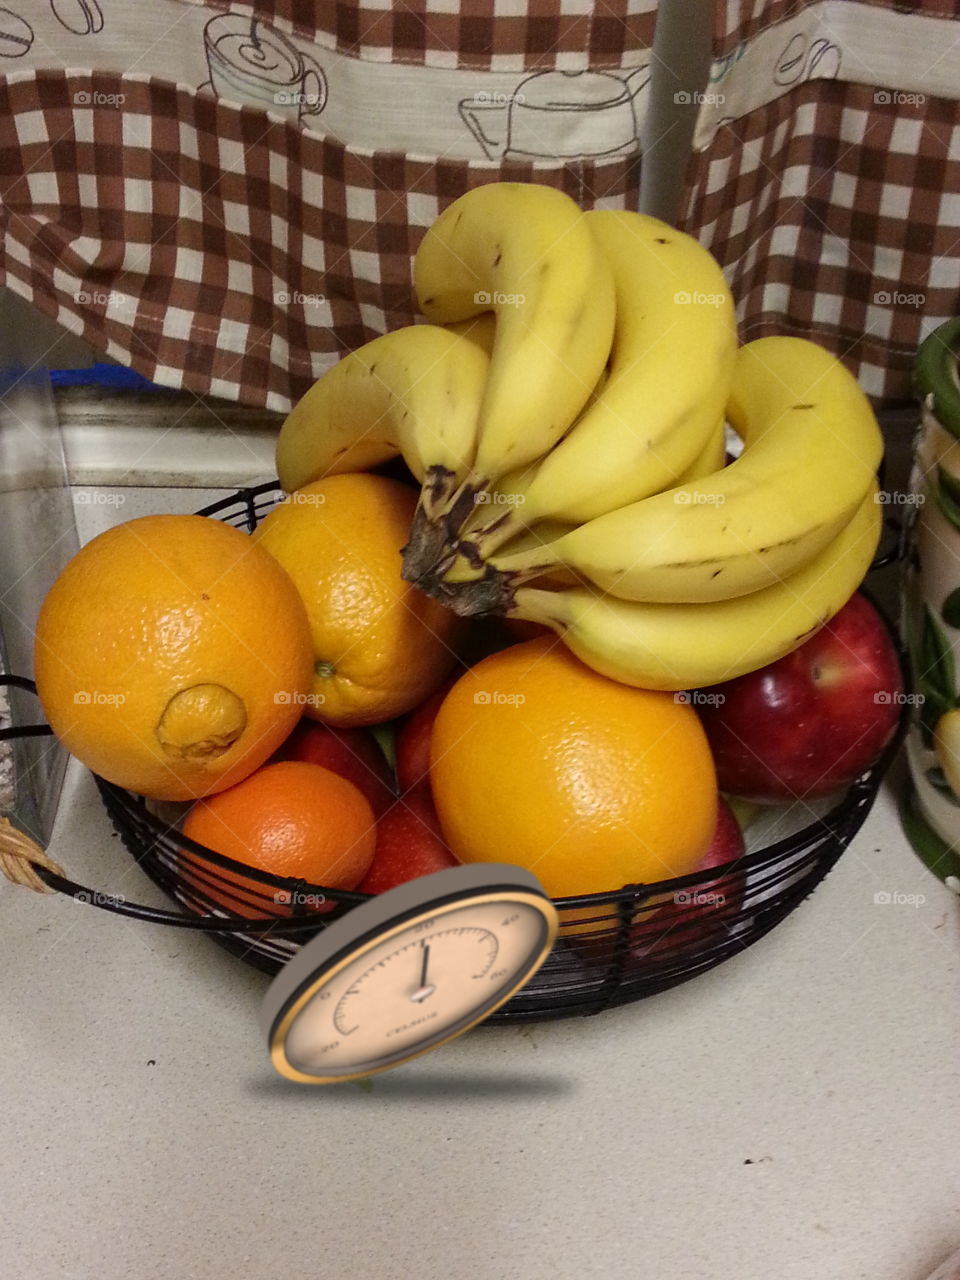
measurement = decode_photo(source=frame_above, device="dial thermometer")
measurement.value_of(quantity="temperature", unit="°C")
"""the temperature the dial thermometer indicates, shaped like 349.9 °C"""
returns 20 °C
